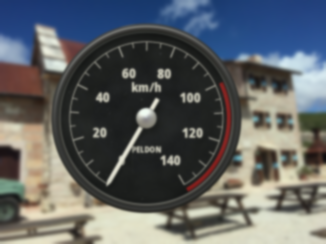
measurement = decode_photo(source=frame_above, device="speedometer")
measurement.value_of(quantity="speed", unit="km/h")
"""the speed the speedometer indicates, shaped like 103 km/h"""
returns 0 km/h
